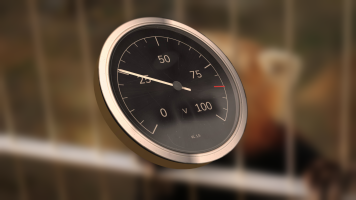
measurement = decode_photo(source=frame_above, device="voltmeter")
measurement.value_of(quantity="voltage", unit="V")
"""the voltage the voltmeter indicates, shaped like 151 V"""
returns 25 V
